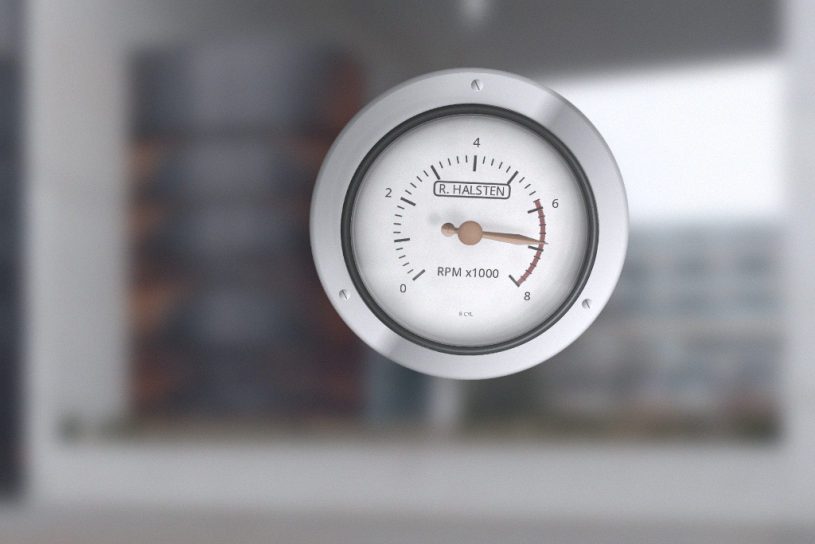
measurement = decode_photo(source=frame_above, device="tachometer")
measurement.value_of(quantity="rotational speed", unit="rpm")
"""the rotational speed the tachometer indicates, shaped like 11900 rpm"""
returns 6800 rpm
